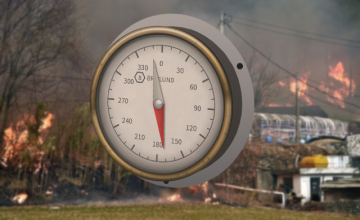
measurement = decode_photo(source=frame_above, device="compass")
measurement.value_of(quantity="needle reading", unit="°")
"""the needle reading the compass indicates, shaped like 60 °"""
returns 170 °
